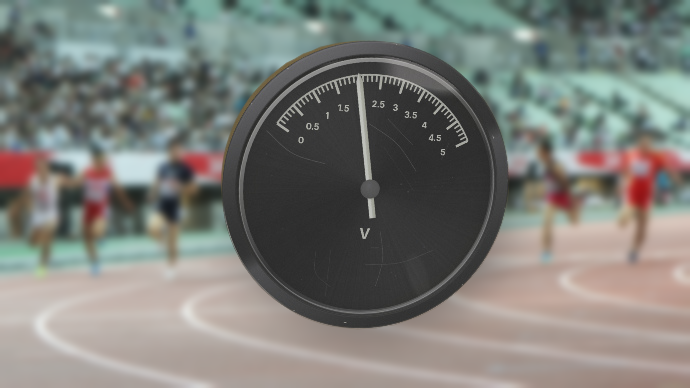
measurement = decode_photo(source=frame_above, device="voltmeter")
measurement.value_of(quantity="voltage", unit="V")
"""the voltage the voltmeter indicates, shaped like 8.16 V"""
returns 2 V
